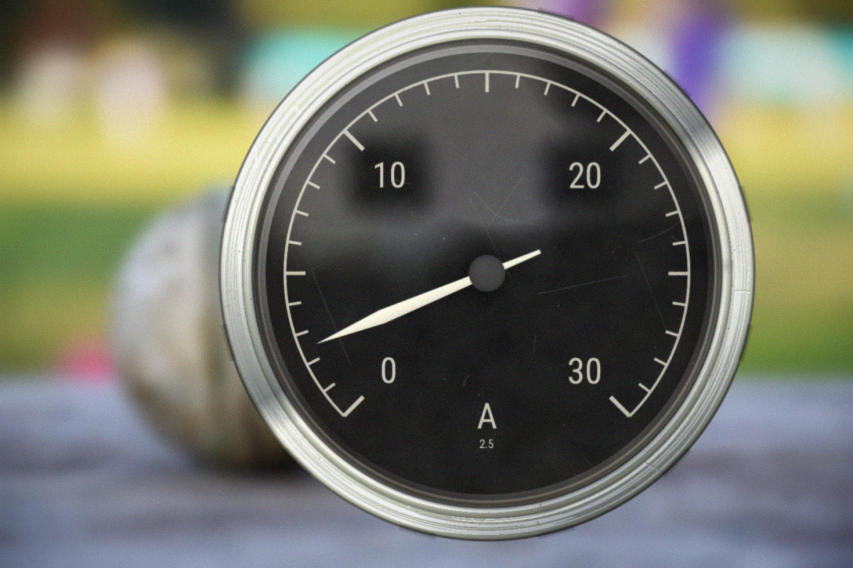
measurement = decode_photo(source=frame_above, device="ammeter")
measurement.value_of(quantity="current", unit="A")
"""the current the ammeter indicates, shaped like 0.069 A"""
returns 2.5 A
